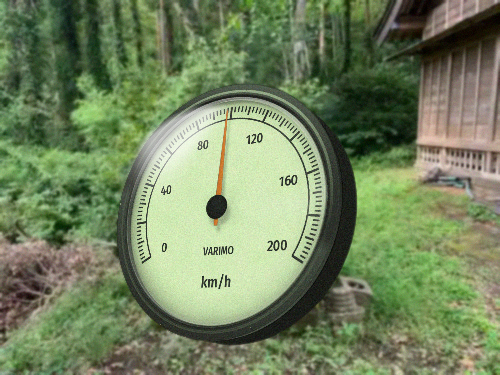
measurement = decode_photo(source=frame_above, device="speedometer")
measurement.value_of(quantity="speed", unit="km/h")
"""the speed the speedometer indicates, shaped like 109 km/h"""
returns 100 km/h
